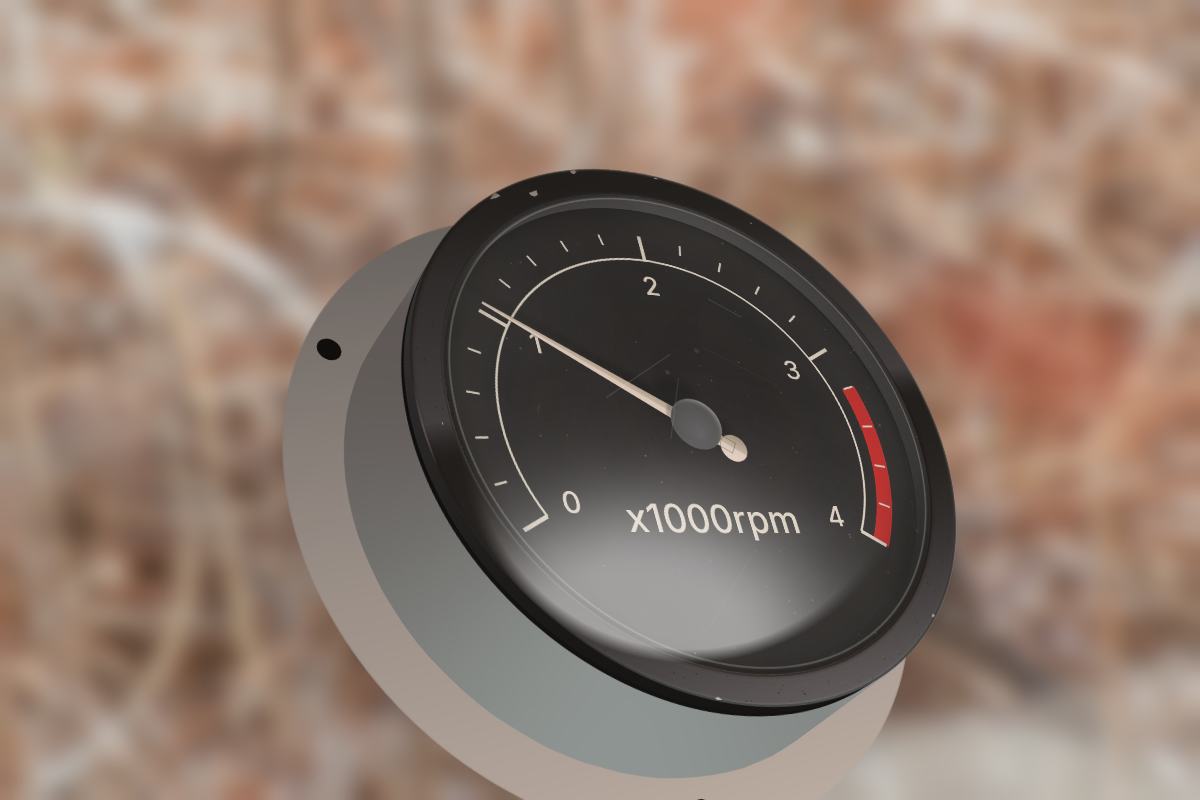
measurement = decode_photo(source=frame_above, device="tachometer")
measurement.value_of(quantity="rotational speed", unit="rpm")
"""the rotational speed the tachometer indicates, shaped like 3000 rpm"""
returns 1000 rpm
